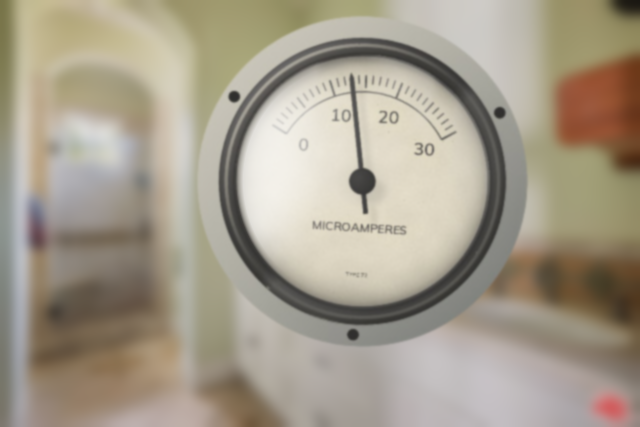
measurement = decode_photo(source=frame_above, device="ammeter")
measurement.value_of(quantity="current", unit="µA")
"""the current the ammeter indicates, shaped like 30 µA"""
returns 13 µA
